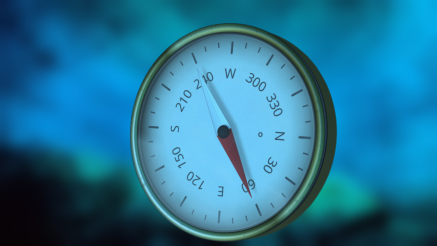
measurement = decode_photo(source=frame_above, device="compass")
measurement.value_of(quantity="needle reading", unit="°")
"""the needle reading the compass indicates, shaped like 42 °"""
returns 60 °
